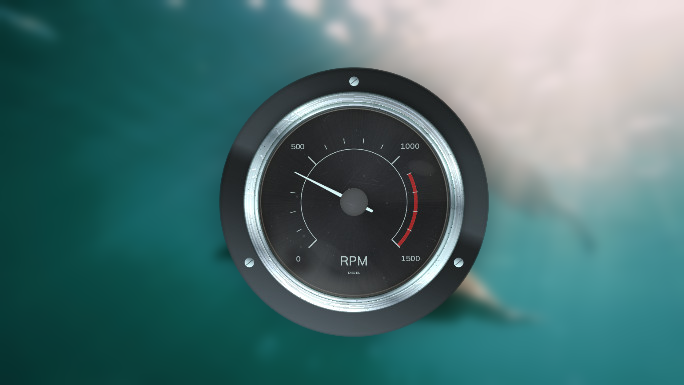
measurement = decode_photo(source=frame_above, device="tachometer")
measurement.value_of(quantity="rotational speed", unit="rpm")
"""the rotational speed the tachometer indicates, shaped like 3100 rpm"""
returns 400 rpm
